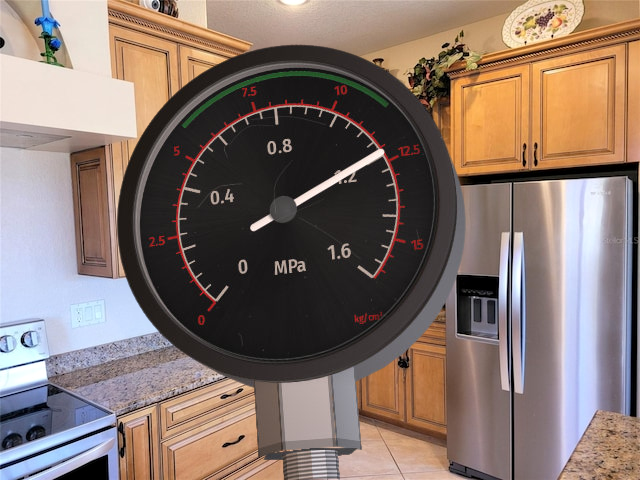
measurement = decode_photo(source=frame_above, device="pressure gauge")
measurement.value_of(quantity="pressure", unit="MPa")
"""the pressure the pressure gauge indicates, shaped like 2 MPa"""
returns 1.2 MPa
